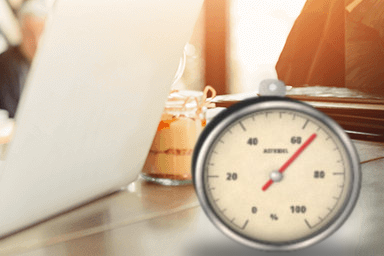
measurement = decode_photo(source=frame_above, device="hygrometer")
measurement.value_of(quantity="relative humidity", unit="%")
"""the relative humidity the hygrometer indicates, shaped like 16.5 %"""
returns 64 %
